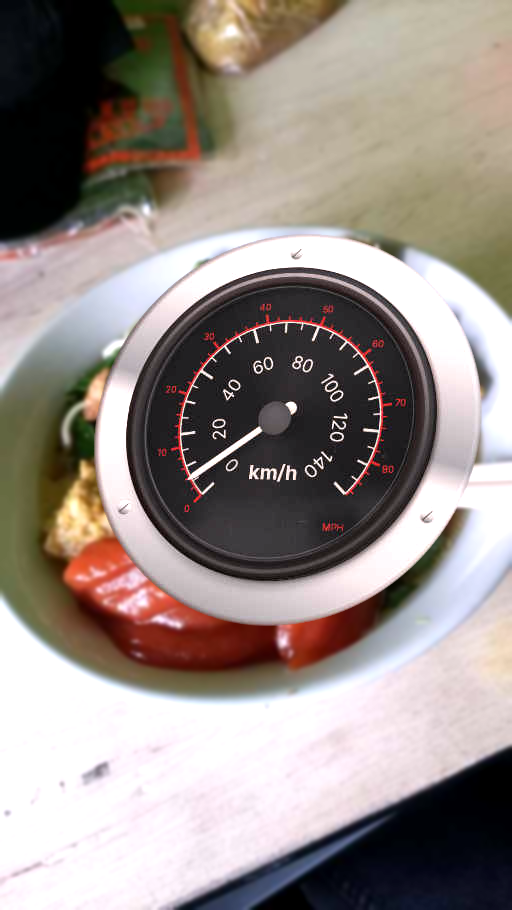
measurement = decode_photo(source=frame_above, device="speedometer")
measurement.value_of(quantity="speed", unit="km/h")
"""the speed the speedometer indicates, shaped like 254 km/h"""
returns 5 km/h
